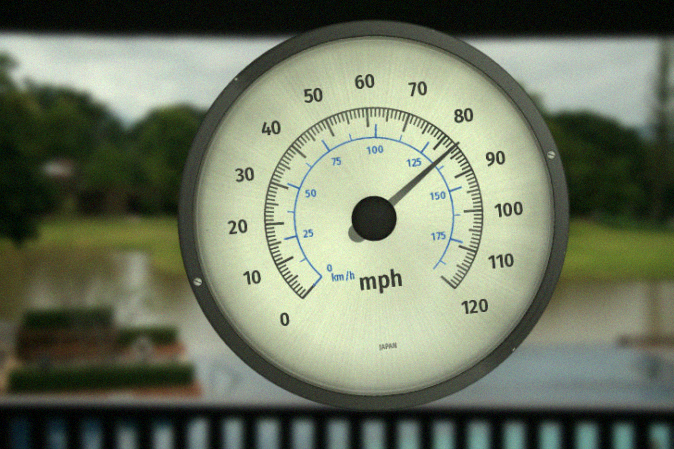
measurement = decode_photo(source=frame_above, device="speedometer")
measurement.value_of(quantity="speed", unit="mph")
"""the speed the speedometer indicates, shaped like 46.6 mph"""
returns 83 mph
